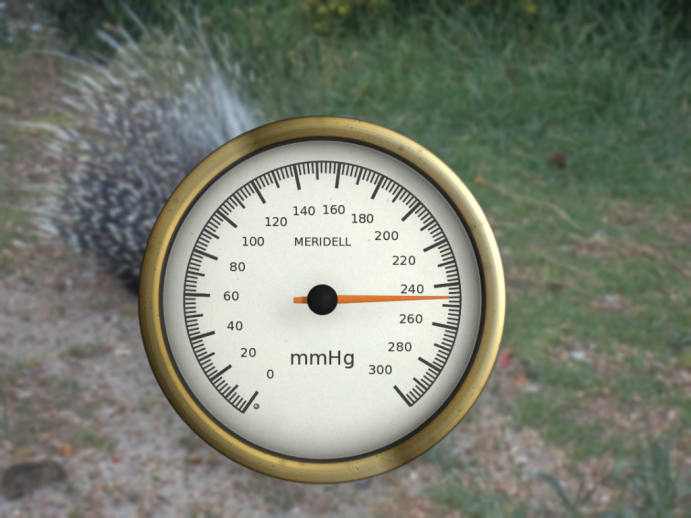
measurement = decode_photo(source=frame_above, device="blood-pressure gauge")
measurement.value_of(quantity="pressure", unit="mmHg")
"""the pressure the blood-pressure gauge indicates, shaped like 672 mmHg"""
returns 246 mmHg
